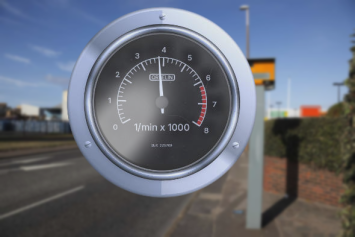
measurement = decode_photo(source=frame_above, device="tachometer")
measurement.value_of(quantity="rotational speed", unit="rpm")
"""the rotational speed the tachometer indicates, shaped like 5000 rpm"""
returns 3800 rpm
